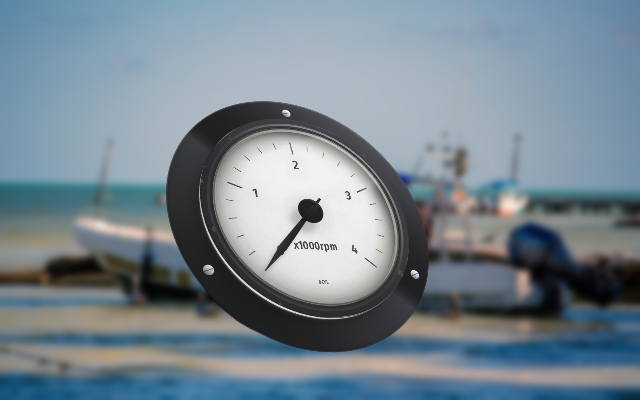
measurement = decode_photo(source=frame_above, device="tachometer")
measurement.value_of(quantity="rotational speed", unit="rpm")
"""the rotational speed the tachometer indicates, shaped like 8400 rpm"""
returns 0 rpm
